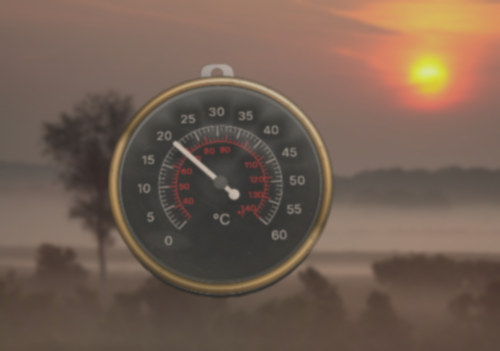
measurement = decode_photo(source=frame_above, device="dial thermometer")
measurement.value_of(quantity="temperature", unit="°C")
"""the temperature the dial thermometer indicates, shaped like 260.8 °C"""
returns 20 °C
